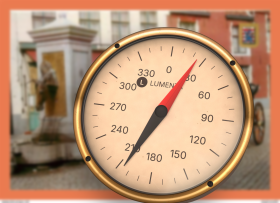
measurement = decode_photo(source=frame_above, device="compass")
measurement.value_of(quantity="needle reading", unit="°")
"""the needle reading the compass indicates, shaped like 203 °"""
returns 25 °
